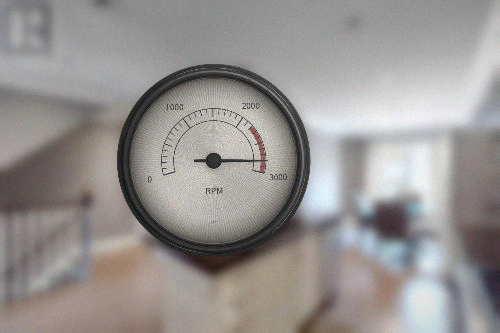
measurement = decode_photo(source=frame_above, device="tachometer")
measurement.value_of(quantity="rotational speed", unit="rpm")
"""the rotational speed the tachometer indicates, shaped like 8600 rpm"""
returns 2800 rpm
